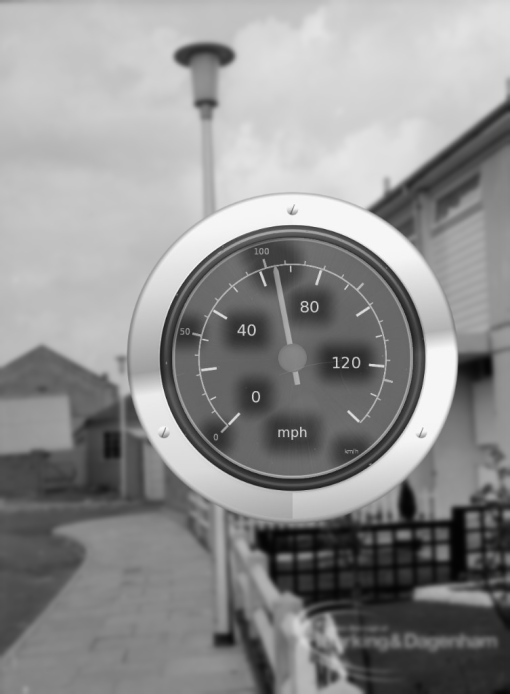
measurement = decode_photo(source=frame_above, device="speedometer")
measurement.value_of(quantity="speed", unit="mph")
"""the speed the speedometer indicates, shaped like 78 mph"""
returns 65 mph
